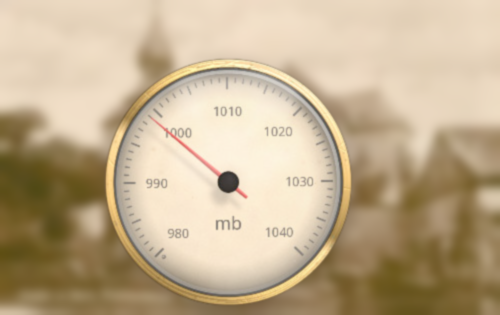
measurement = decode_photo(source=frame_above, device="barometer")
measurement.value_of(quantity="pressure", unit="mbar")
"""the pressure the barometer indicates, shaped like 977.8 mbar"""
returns 999 mbar
